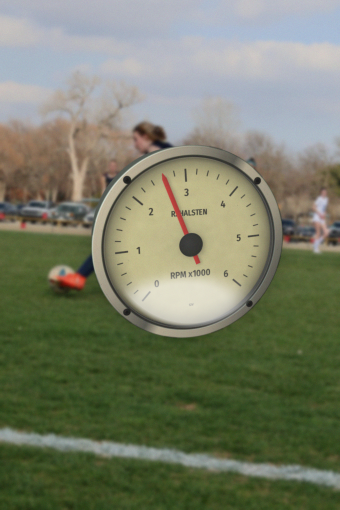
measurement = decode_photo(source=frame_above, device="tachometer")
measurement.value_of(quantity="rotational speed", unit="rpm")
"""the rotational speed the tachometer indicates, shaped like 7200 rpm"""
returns 2600 rpm
